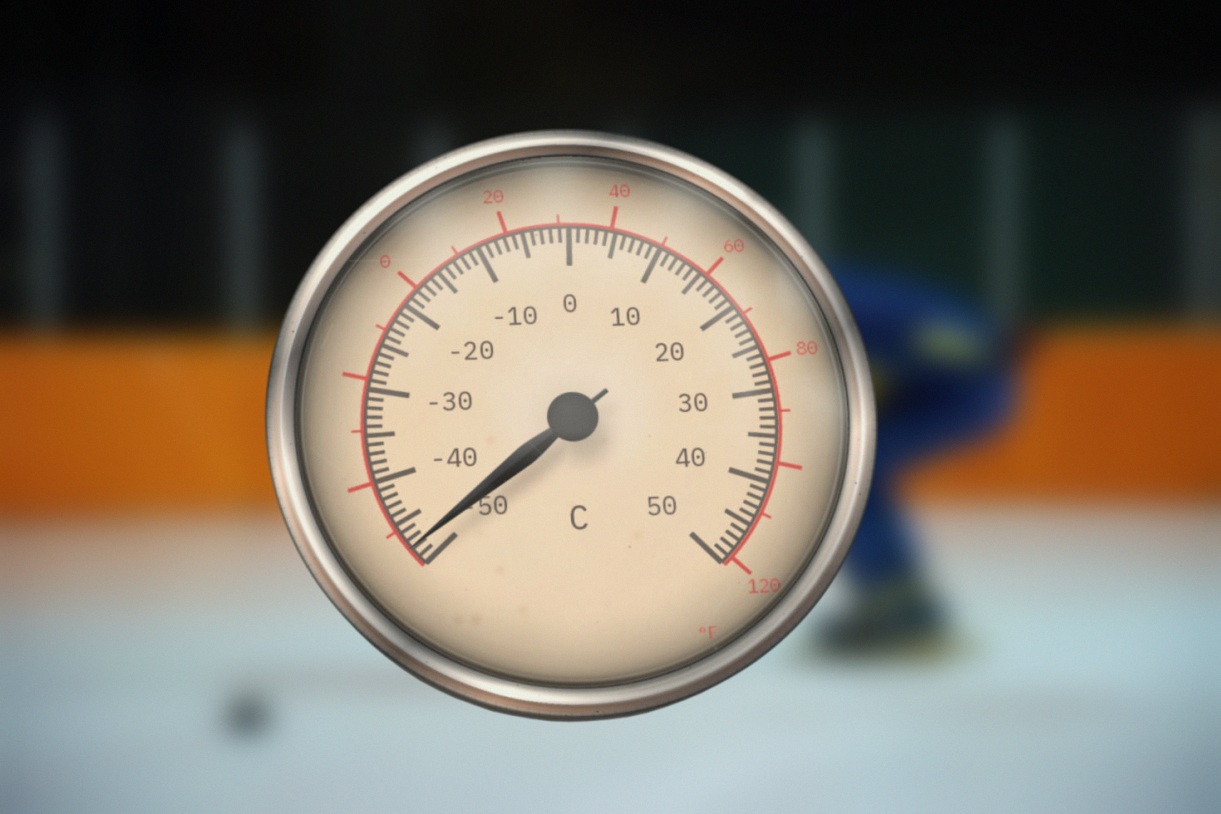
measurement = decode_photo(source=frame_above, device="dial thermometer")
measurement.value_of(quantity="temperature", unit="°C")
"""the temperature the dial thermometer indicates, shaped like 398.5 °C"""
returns -48 °C
